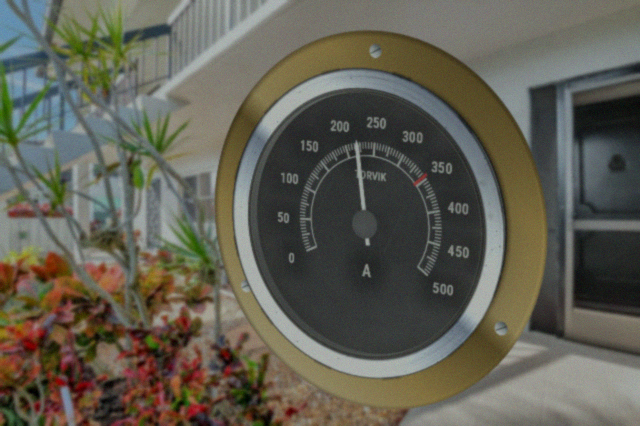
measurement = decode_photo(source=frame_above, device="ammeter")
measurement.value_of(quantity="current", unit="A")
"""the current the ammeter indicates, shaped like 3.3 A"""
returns 225 A
